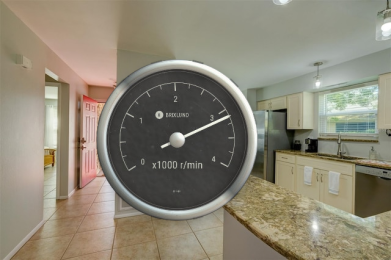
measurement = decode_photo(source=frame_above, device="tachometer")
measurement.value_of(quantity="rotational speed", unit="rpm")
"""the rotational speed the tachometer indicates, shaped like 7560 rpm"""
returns 3125 rpm
